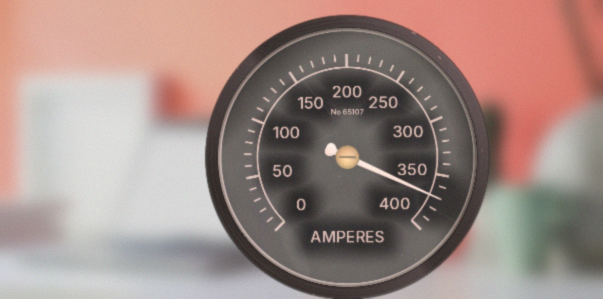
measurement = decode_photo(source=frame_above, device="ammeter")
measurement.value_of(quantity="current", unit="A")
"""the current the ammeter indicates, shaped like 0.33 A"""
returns 370 A
